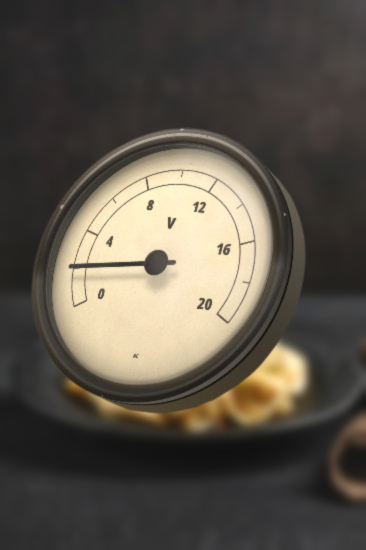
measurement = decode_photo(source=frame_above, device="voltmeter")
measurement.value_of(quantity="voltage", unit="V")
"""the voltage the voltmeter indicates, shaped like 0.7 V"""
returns 2 V
